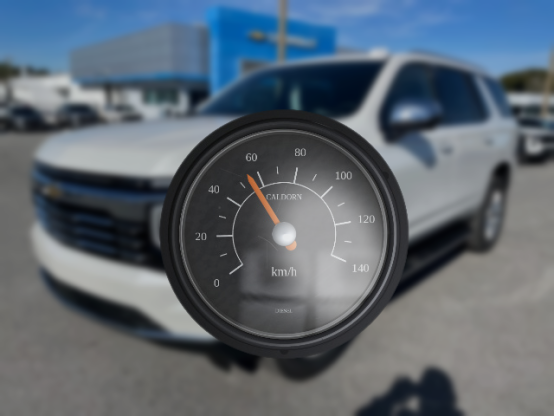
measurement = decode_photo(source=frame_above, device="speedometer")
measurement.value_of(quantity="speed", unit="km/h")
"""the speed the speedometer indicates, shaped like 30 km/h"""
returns 55 km/h
